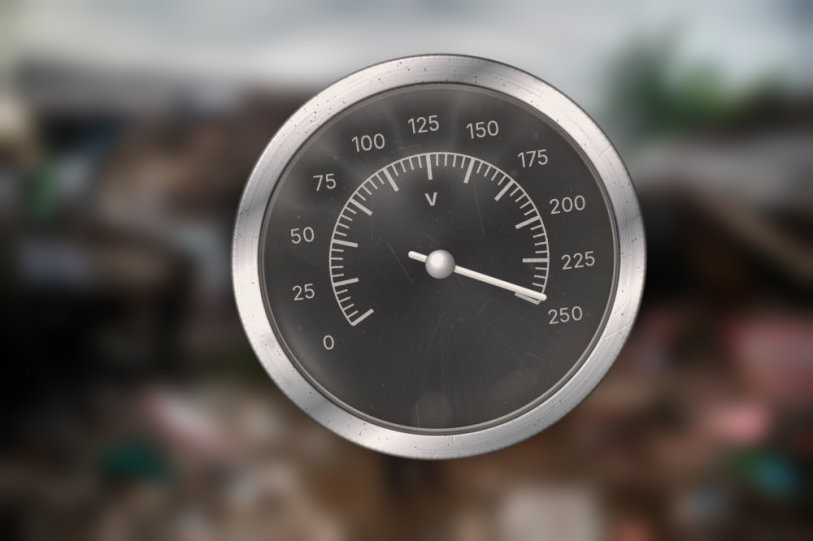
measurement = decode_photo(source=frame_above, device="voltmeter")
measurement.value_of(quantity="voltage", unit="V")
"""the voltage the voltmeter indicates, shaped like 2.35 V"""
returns 245 V
